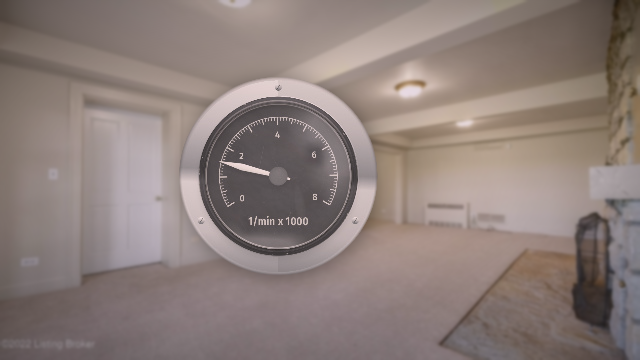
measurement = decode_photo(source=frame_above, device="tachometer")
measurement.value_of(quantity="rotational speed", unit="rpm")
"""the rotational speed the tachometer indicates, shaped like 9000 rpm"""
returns 1500 rpm
